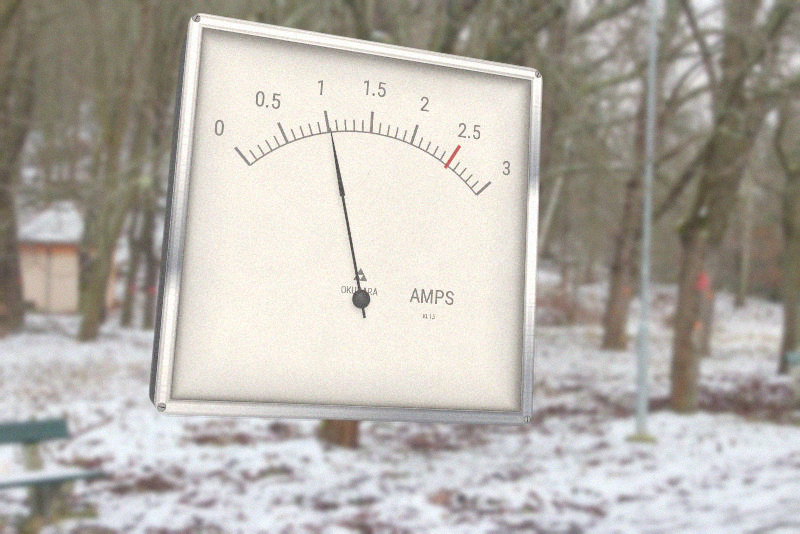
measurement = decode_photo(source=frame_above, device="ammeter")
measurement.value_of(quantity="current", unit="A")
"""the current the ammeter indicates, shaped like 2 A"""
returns 1 A
